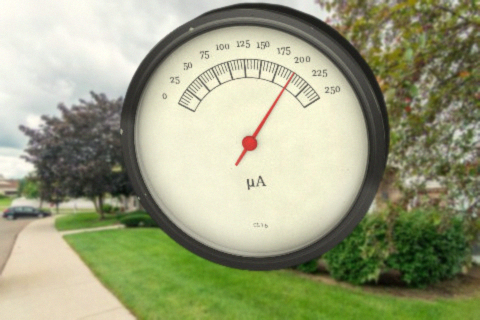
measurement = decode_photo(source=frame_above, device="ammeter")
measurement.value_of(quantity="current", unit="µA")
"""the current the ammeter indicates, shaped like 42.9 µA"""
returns 200 µA
